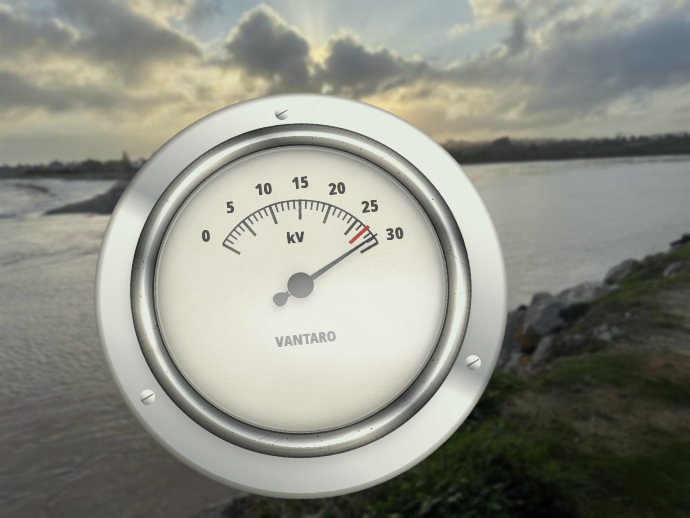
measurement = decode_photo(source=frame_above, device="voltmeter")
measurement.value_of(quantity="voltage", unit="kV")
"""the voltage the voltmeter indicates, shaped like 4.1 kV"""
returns 29 kV
